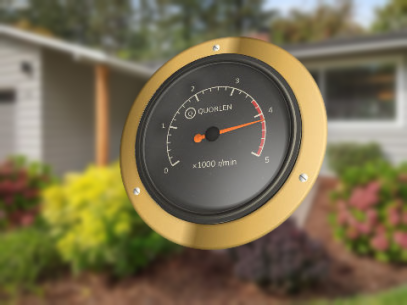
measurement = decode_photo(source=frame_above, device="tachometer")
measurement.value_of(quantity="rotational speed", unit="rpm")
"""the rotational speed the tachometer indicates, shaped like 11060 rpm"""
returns 4200 rpm
